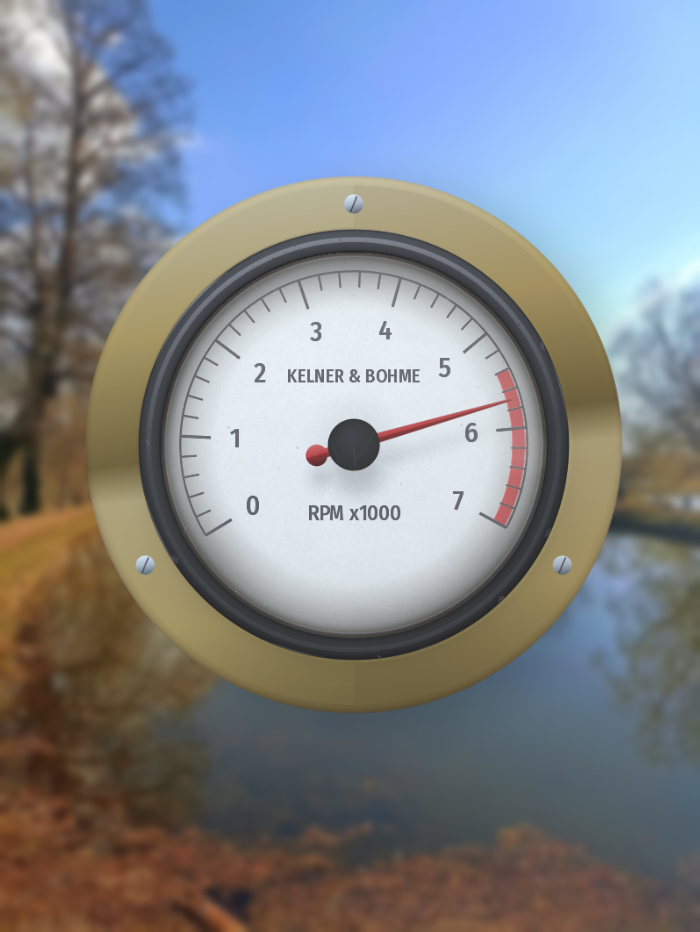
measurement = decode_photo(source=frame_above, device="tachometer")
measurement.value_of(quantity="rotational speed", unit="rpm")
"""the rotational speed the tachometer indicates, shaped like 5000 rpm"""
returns 5700 rpm
